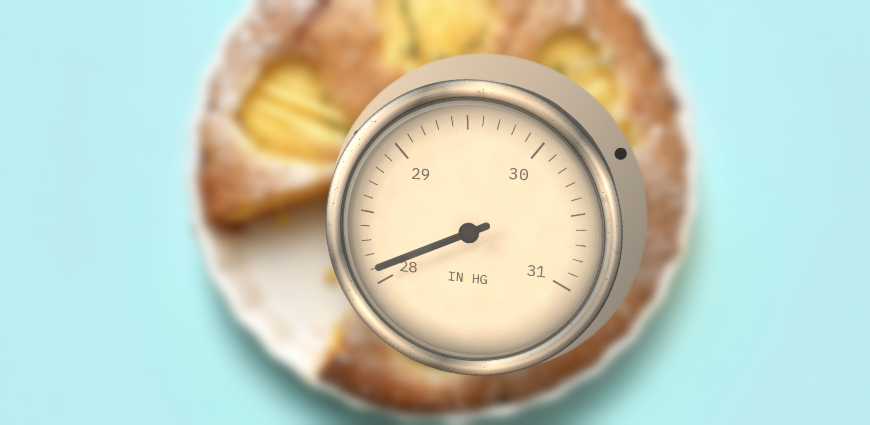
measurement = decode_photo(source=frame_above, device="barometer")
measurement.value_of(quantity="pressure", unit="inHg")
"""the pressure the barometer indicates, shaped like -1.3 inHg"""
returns 28.1 inHg
